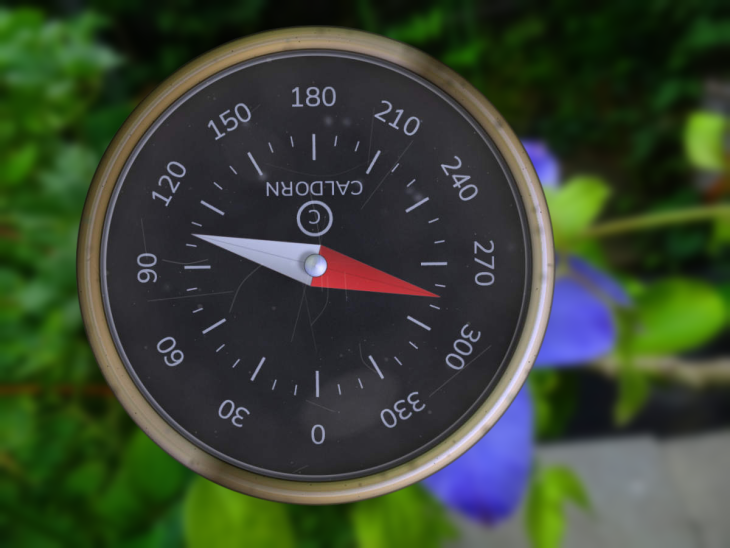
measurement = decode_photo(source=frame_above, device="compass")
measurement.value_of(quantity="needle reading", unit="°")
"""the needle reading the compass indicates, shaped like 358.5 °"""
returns 285 °
